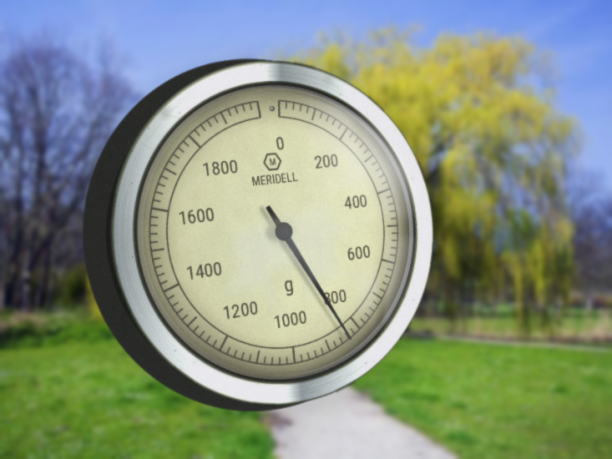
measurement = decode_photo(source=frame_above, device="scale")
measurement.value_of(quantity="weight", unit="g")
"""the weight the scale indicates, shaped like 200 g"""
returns 840 g
